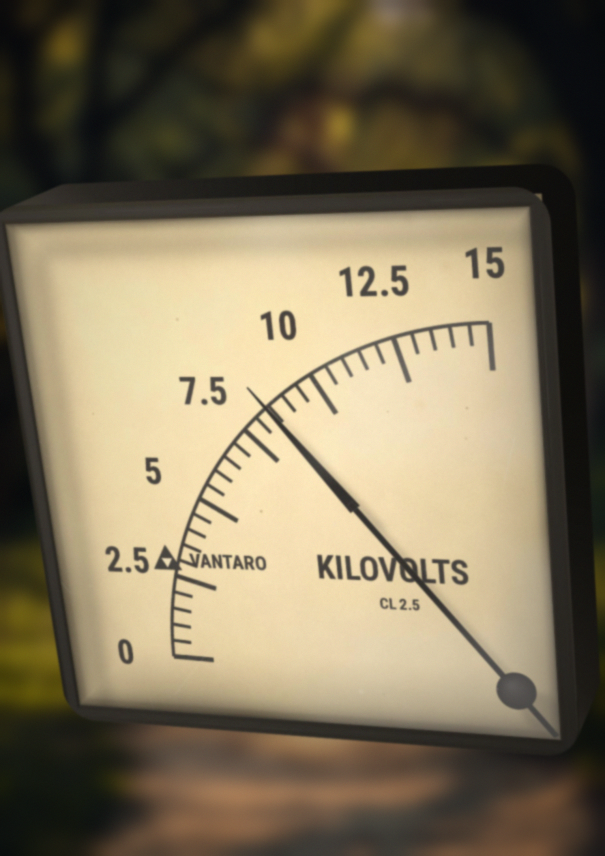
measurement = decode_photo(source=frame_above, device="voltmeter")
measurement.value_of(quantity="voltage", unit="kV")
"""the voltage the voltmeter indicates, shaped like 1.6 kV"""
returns 8.5 kV
